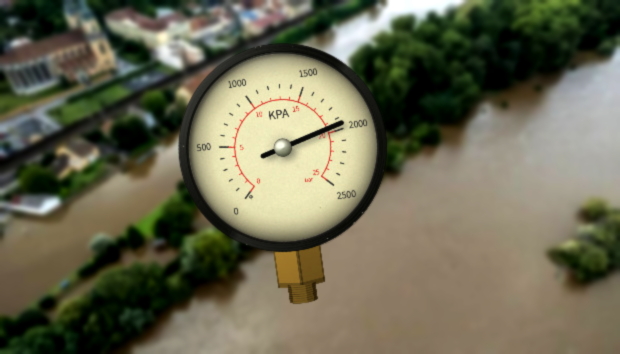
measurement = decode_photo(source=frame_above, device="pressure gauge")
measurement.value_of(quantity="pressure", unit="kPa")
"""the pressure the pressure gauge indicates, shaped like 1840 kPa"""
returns 1950 kPa
